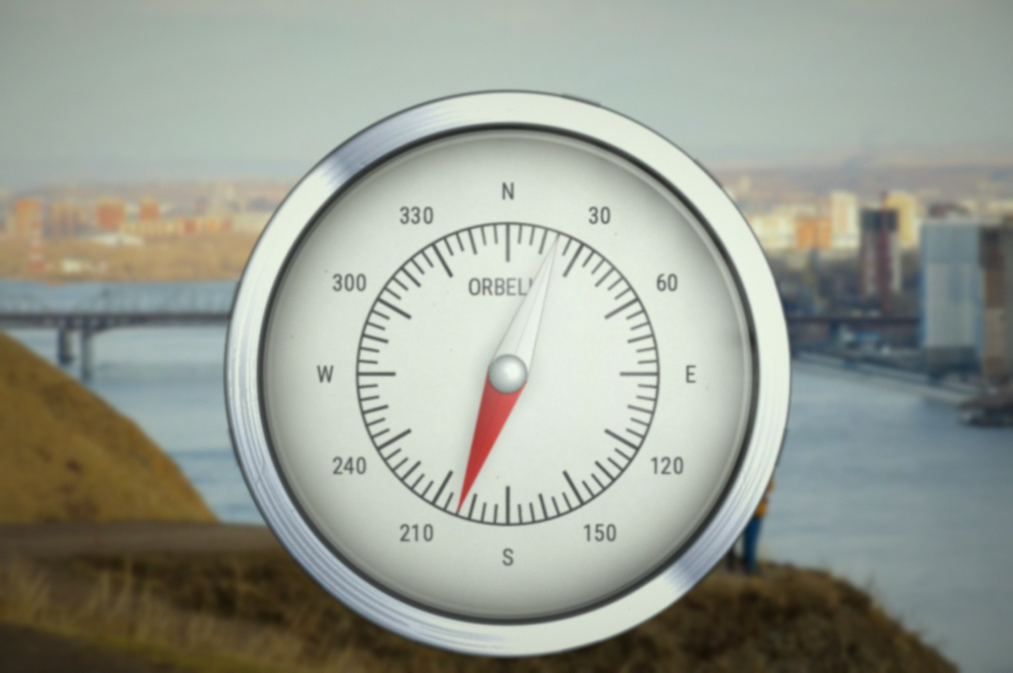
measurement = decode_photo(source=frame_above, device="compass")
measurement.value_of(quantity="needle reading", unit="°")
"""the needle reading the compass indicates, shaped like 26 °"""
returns 200 °
